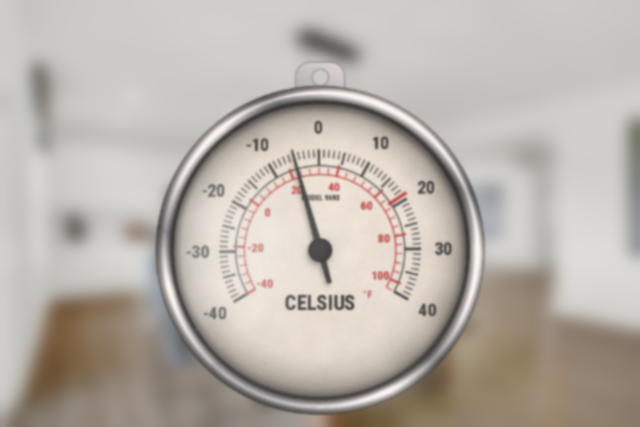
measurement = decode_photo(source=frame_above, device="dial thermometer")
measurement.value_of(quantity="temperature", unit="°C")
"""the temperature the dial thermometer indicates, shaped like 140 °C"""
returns -5 °C
